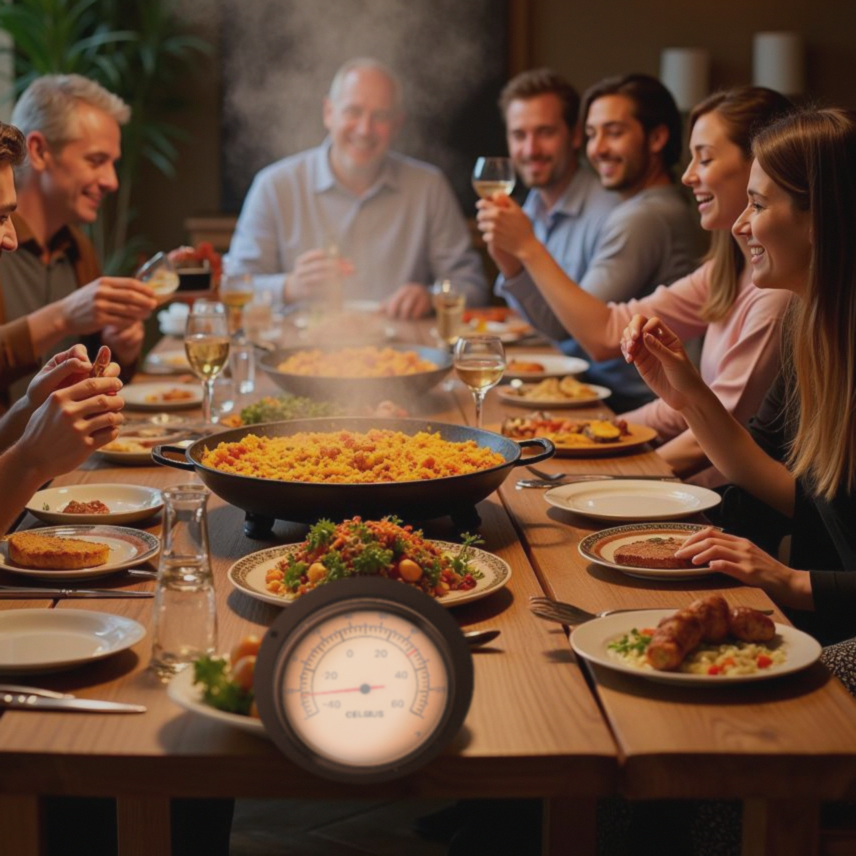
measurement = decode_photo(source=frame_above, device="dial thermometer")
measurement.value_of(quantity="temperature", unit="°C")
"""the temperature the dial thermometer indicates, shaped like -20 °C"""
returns -30 °C
